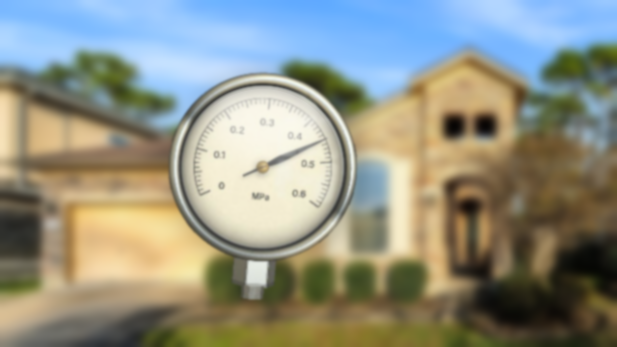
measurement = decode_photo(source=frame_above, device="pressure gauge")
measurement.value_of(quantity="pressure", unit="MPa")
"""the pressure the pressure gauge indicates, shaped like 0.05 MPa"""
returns 0.45 MPa
